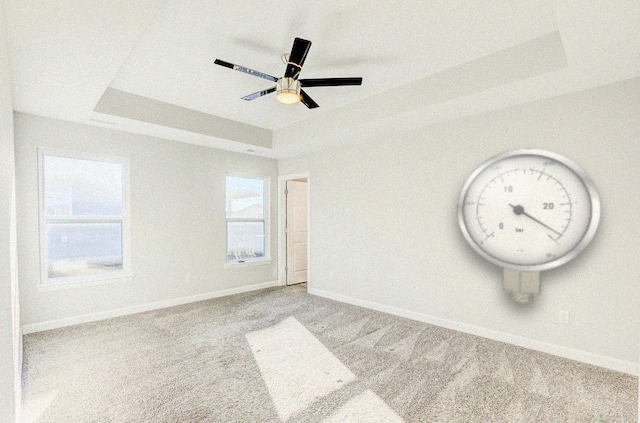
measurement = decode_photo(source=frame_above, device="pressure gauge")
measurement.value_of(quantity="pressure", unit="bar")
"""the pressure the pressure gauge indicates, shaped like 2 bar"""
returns 24 bar
